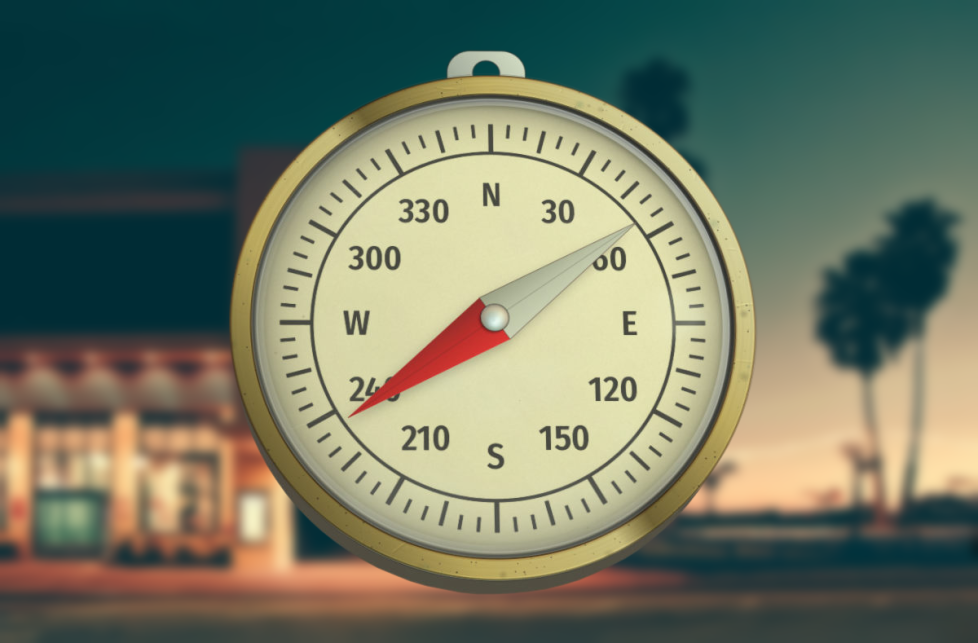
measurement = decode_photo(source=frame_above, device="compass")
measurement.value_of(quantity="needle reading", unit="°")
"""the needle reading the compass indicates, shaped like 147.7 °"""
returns 235 °
